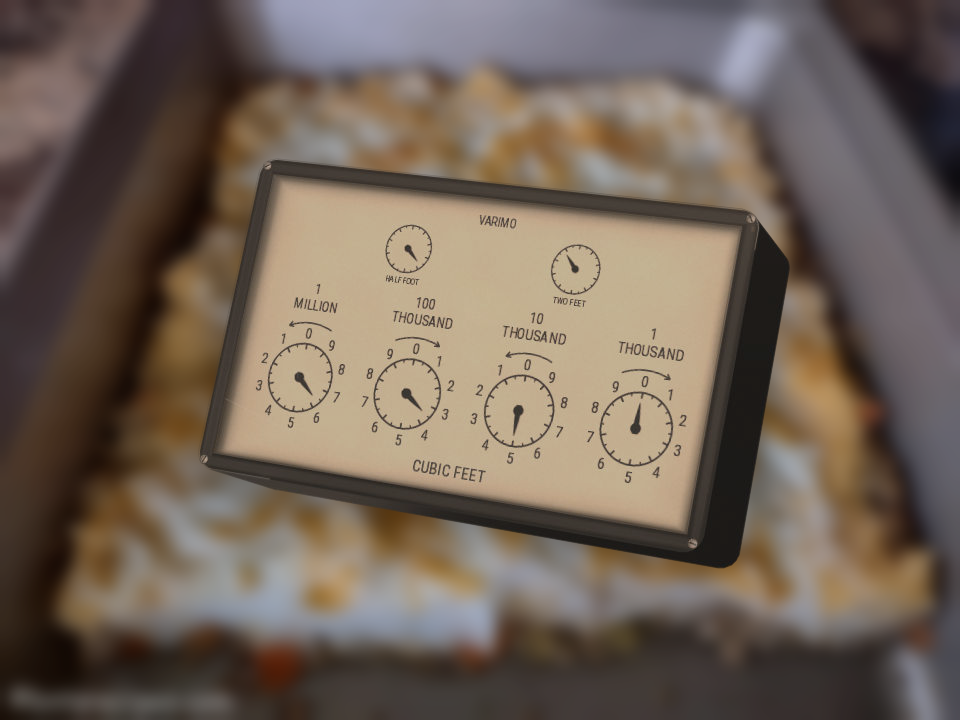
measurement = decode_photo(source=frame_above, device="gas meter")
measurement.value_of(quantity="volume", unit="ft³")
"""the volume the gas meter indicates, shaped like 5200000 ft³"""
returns 635000 ft³
